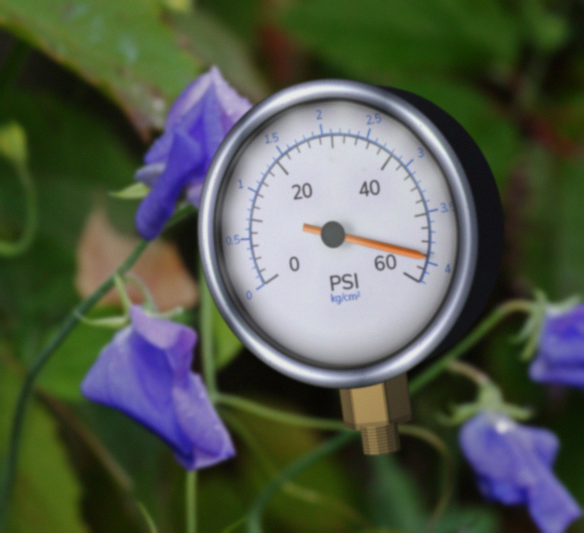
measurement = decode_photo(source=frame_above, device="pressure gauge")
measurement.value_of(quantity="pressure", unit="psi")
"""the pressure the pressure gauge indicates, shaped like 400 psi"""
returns 56 psi
